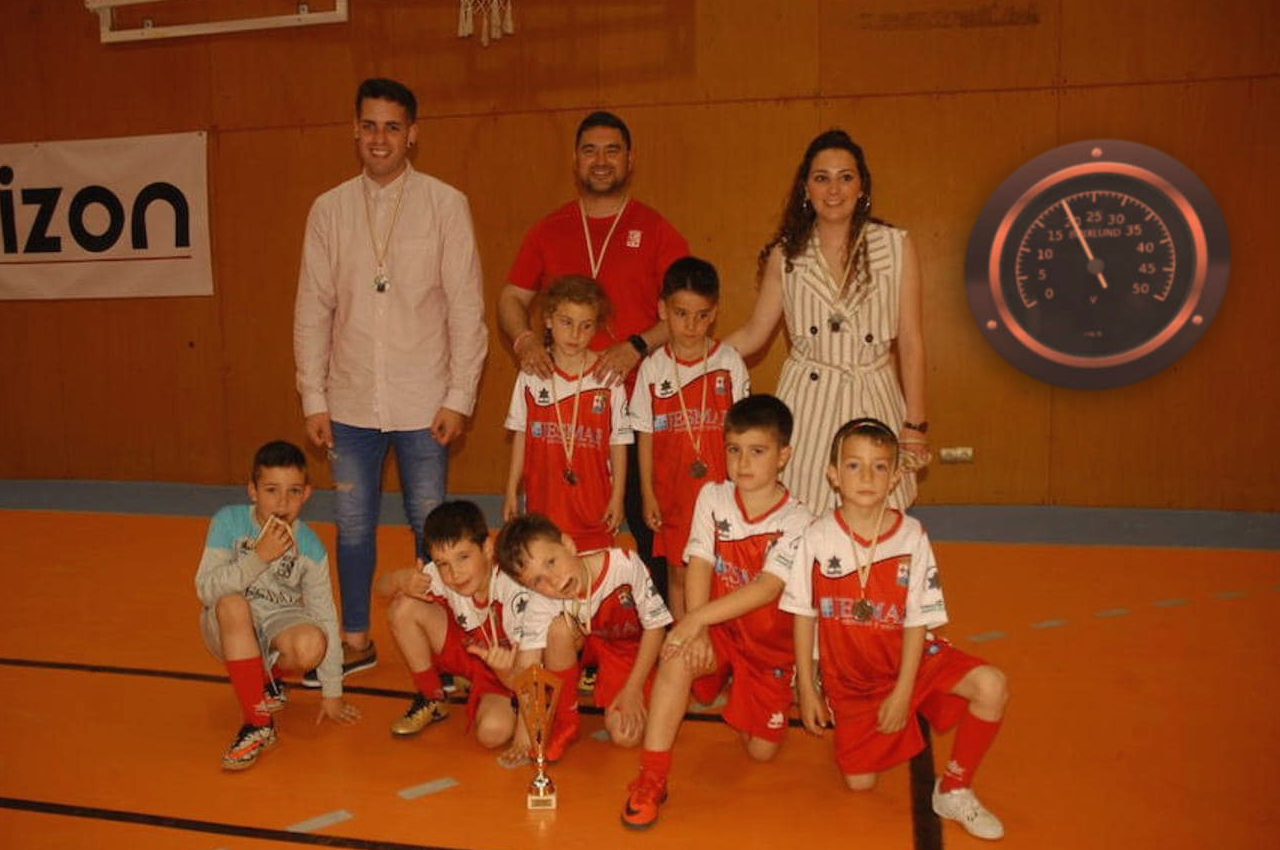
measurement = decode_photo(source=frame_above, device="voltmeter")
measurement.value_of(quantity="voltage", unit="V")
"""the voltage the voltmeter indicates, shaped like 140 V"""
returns 20 V
